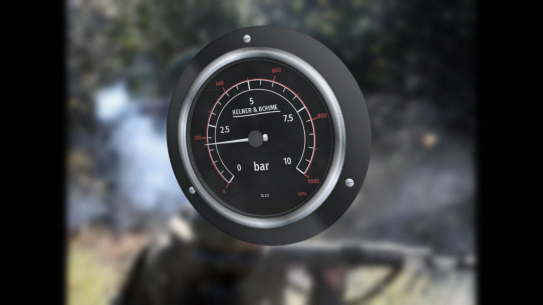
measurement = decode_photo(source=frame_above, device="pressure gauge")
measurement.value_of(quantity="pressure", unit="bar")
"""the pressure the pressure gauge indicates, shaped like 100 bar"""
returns 1.75 bar
